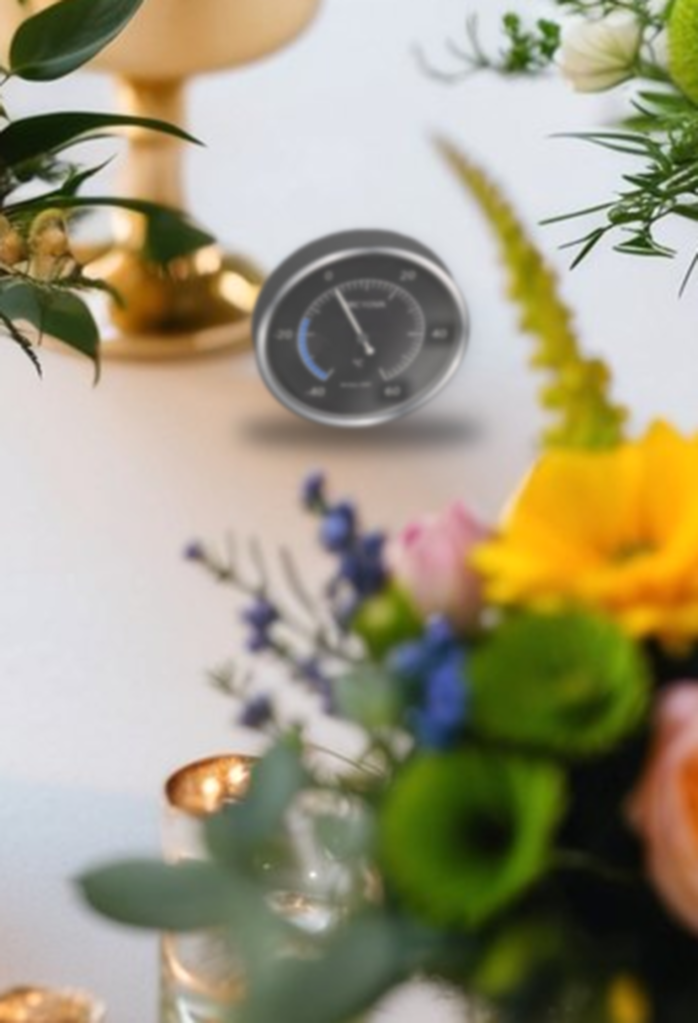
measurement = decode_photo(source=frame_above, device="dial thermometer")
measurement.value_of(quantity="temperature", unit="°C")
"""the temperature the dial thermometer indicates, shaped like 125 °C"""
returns 0 °C
